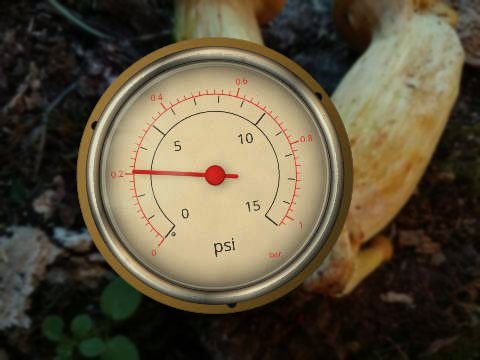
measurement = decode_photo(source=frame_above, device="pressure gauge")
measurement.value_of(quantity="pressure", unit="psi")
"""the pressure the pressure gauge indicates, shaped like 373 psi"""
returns 3 psi
